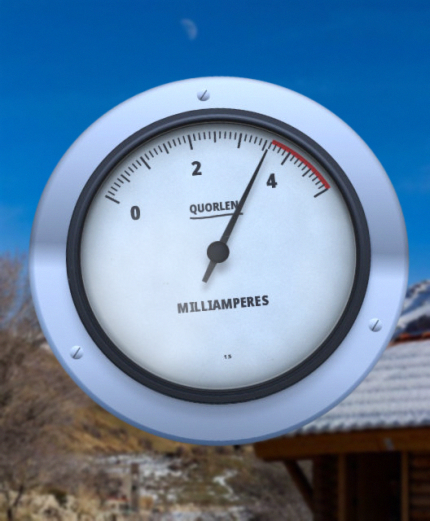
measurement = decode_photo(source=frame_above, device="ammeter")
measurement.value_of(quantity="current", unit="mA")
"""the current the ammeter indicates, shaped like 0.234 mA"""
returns 3.6 mA
